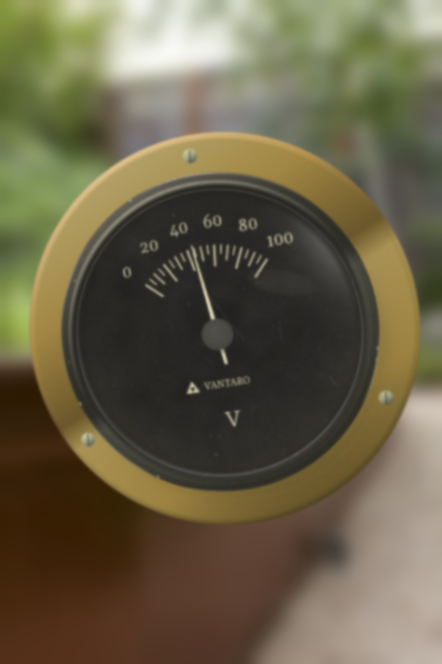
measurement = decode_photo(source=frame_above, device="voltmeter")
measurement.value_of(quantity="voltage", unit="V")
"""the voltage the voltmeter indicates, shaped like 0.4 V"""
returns 45 V
